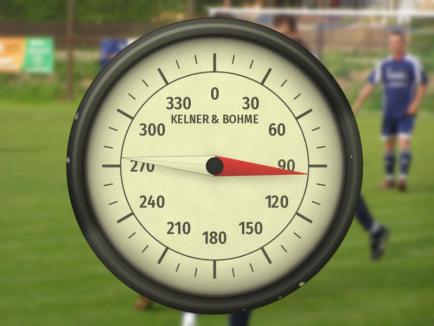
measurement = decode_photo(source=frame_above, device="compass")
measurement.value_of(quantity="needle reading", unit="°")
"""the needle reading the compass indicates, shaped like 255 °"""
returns 95 °
